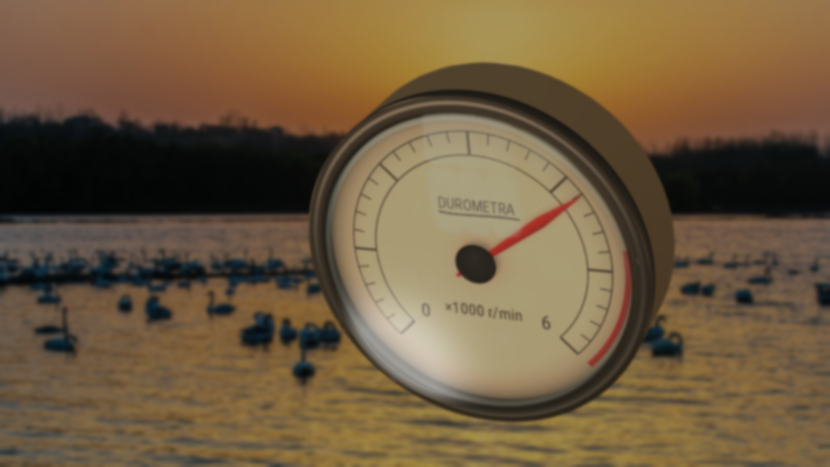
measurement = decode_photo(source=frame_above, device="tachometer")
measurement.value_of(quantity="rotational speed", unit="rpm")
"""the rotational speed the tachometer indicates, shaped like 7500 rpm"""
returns 4200 rpm
